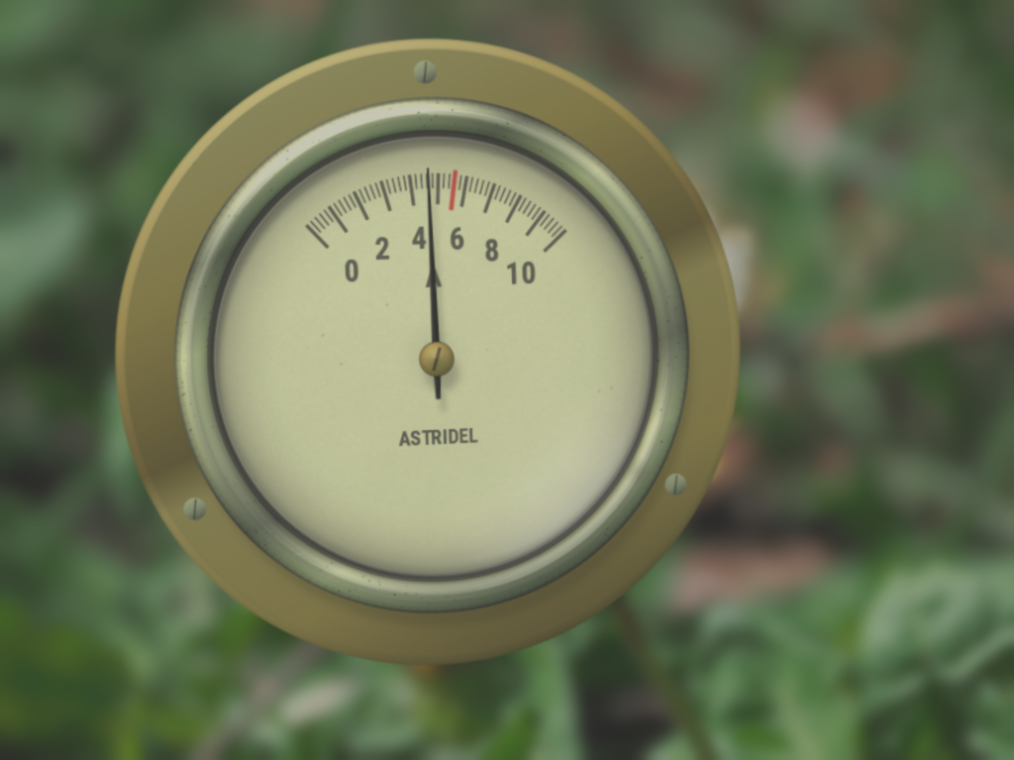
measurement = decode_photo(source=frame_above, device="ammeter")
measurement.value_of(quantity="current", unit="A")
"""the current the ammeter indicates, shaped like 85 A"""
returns 4.6 A
